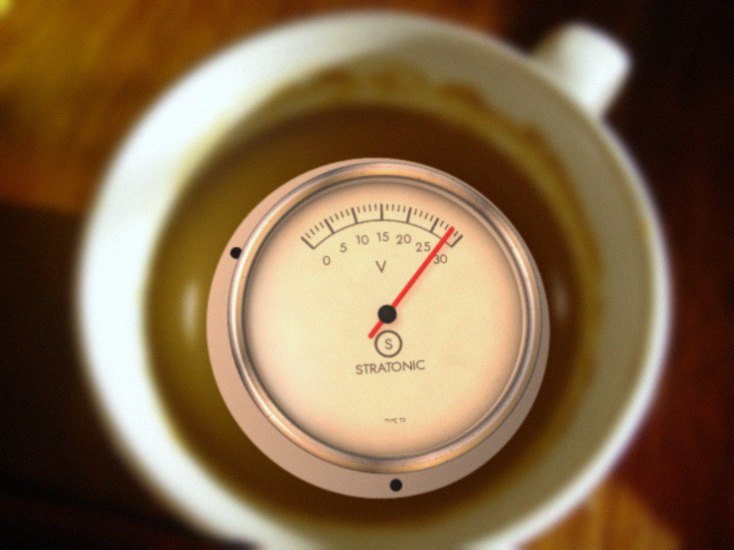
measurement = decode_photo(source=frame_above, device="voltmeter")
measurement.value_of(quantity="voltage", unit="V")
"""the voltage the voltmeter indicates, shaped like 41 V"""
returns 28 V
